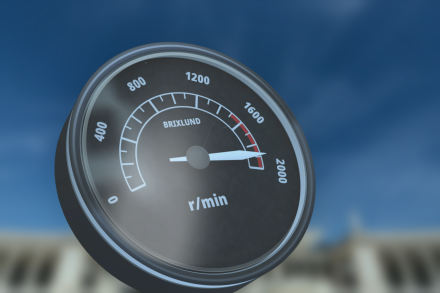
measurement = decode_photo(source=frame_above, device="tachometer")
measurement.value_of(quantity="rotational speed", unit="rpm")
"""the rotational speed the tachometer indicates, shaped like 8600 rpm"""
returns 1900 rpm
